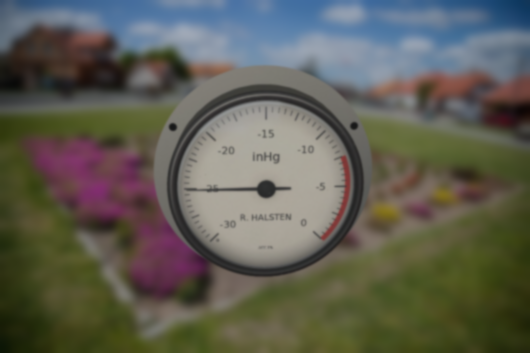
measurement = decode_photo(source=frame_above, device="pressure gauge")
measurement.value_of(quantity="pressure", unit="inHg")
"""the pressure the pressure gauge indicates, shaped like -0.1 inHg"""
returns -25 inHg
